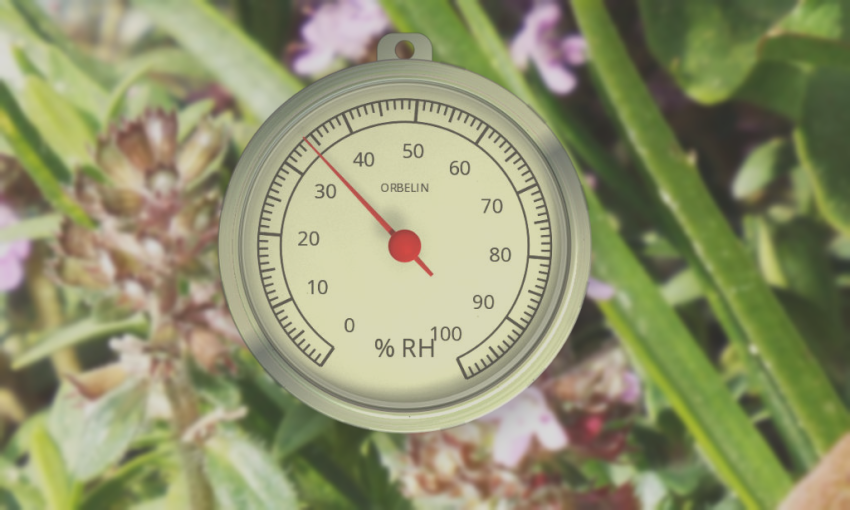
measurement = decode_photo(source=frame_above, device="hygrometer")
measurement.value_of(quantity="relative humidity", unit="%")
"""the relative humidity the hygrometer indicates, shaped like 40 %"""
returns 34 %
